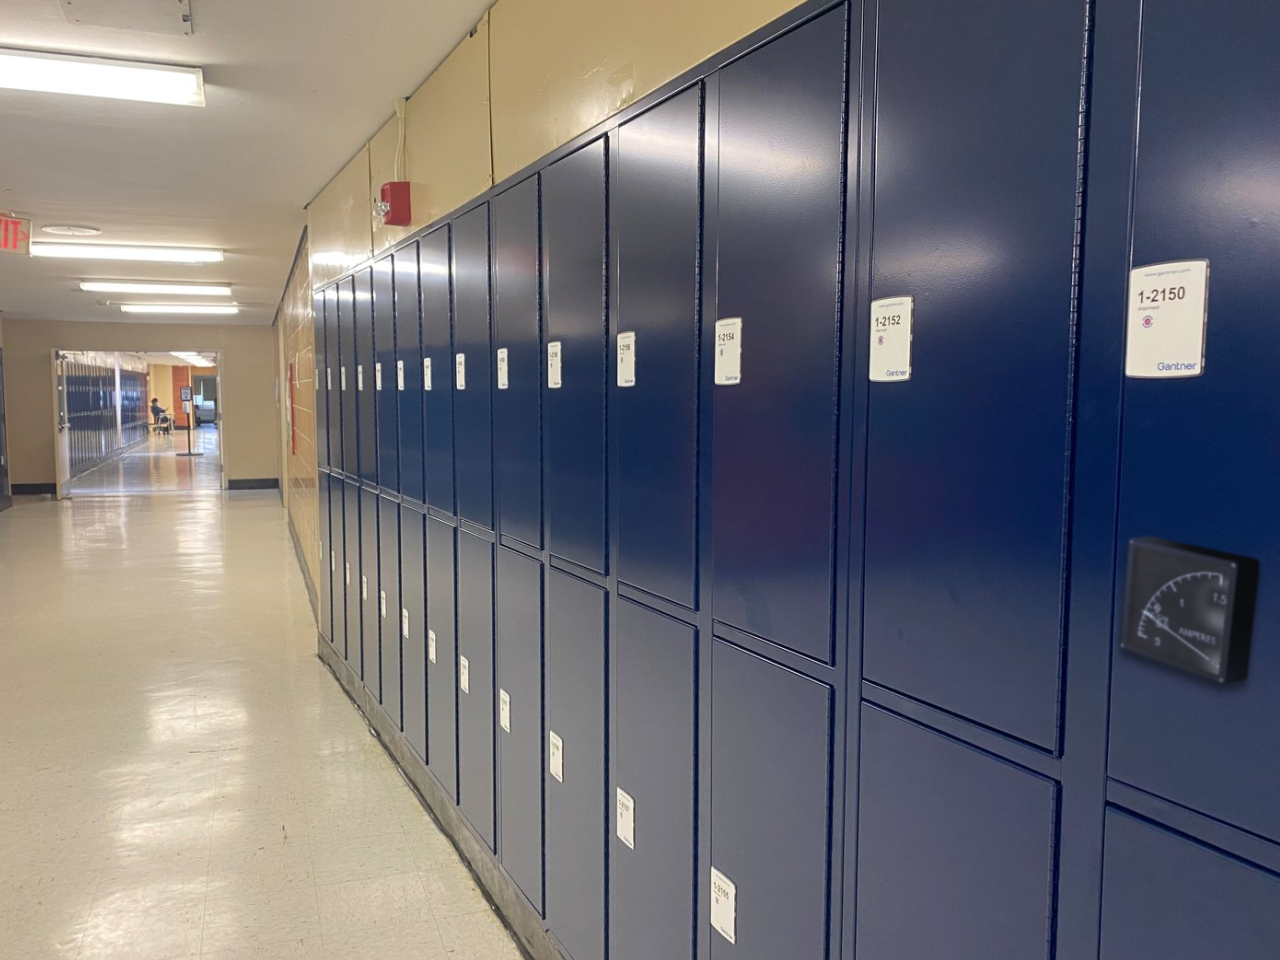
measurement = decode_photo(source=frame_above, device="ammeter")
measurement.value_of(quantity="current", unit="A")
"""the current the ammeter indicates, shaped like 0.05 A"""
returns 0.5 A
